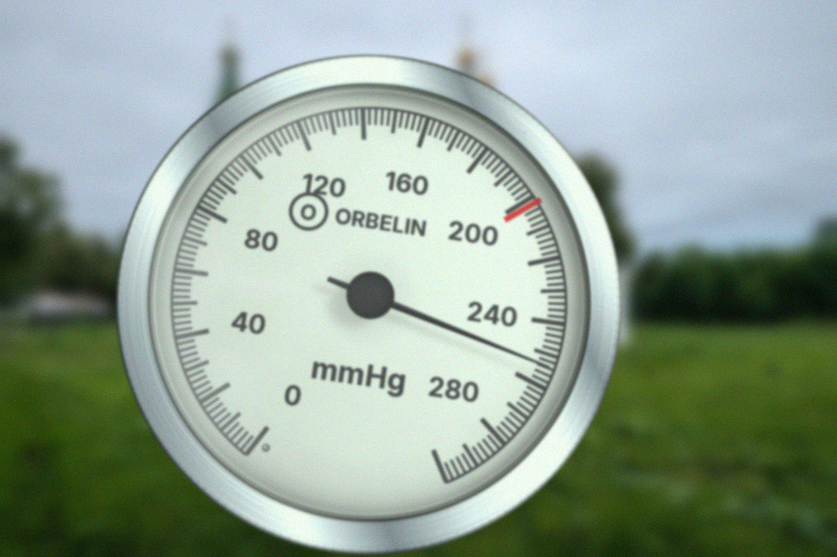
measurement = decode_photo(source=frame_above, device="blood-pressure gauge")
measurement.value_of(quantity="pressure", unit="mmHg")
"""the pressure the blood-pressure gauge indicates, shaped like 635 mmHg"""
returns 254 mmHg
